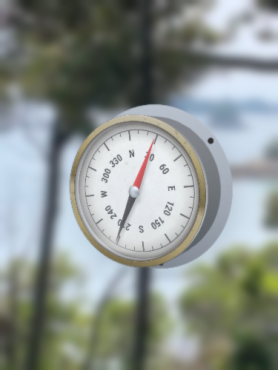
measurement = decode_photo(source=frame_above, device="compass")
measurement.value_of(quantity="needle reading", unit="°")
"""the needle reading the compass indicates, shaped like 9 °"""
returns 30 °
